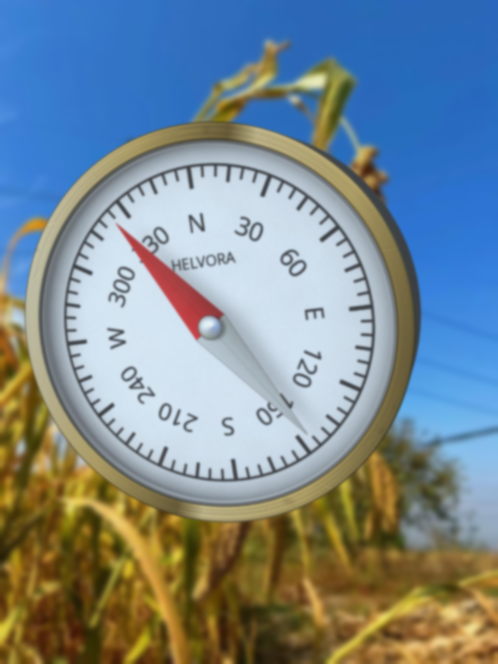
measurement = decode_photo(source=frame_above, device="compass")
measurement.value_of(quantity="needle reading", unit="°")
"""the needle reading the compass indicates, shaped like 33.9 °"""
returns 325 °
